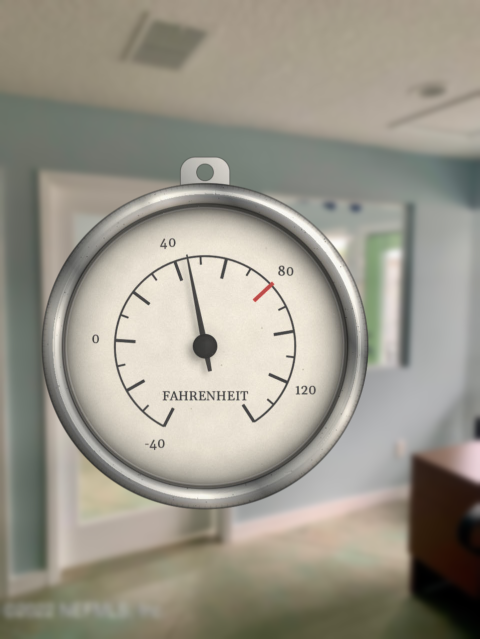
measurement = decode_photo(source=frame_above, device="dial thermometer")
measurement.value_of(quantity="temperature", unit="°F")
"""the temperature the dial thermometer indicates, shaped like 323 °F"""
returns 45 °F
